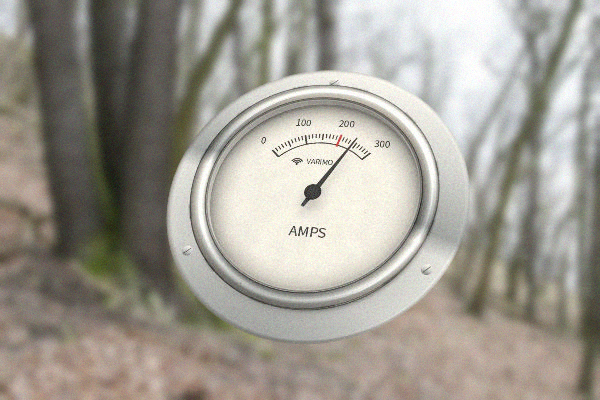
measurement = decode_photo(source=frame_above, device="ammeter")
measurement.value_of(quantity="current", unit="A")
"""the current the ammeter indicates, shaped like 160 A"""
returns 250 A
